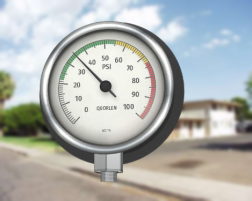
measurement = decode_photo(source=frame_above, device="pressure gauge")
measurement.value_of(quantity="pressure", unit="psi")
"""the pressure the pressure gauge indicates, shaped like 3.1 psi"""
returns 35 psi
